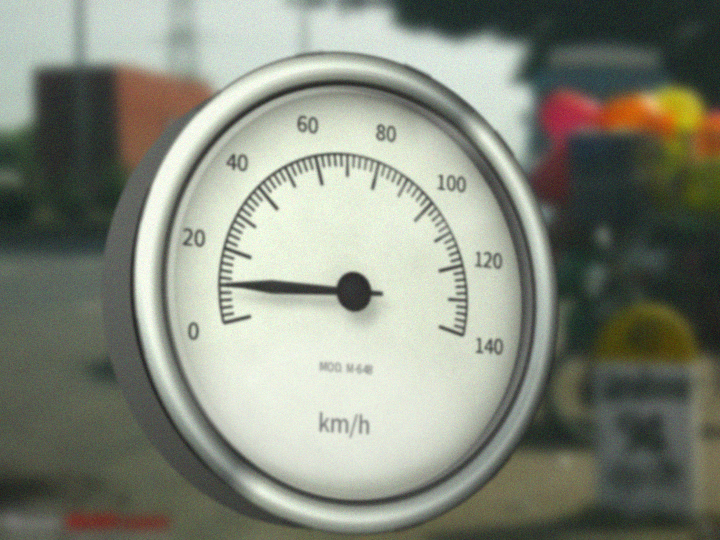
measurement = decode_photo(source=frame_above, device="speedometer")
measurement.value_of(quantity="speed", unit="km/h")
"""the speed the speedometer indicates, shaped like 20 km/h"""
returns 10 km/h
